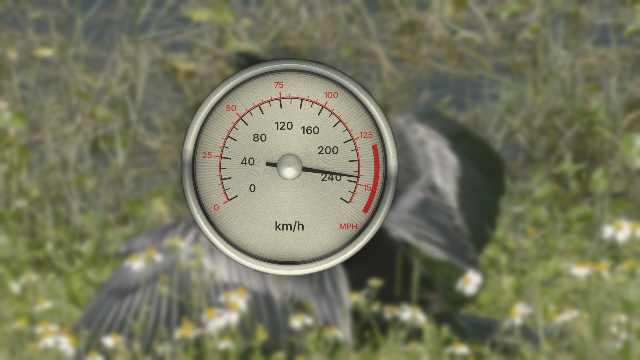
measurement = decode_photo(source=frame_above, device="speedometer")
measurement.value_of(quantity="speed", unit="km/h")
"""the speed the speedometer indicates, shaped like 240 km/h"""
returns 235 km/h
